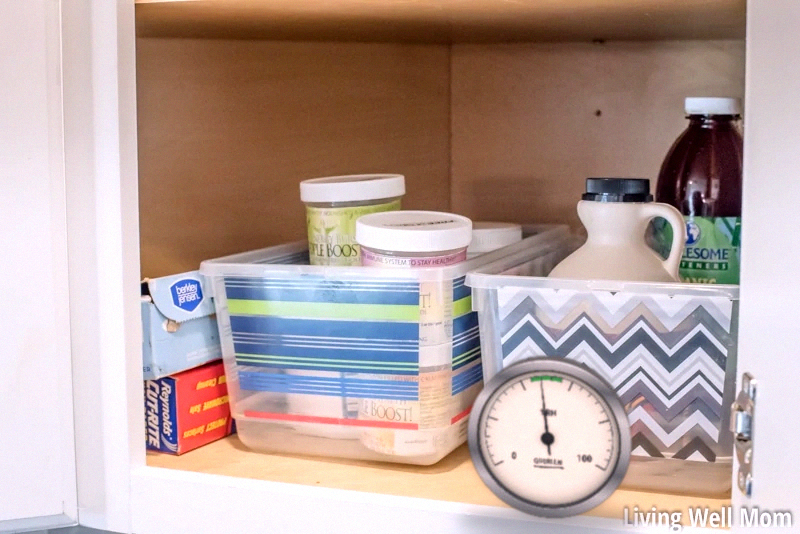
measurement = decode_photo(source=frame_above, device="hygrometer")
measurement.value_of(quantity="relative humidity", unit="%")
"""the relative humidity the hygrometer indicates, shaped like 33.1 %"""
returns 48 %
